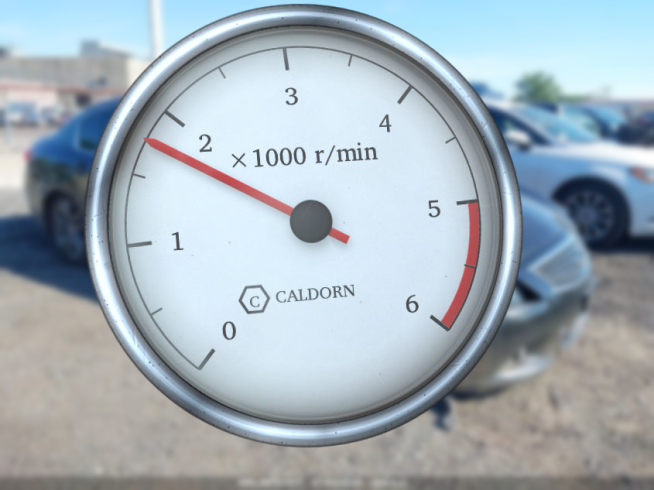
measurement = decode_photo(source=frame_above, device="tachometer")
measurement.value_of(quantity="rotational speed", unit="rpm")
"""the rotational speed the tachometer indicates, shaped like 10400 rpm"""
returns 1750 rpm
